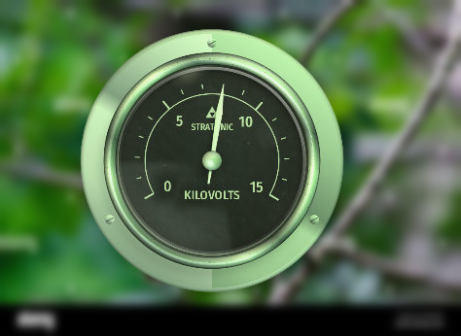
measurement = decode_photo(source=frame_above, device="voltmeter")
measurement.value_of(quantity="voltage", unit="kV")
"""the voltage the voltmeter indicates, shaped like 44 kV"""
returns 8 kV
